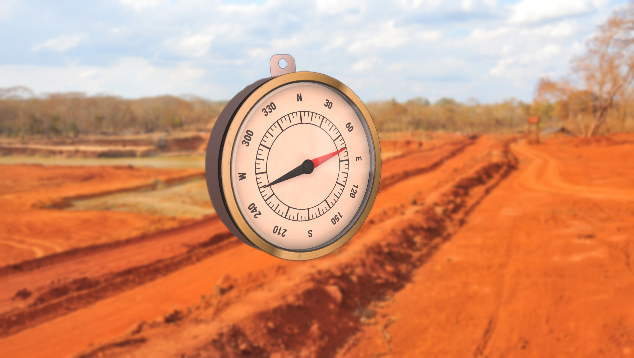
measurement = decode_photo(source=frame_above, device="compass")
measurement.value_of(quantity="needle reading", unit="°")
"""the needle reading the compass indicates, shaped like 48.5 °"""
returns 75 °
